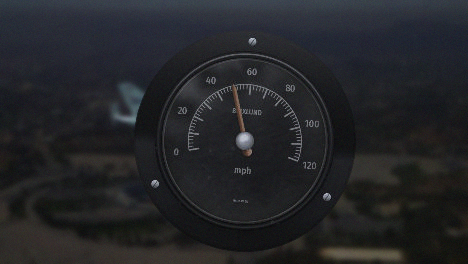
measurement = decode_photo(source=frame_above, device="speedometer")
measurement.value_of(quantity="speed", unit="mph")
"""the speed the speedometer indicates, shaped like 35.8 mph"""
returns 50 mph
